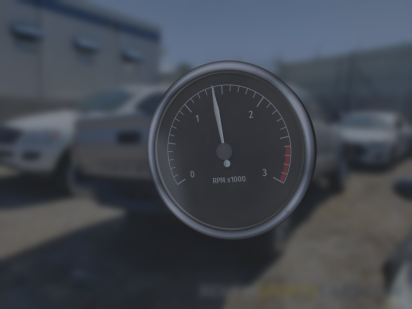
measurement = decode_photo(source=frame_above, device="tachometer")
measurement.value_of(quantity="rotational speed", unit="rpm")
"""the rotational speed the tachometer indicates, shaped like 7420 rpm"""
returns 1400 rpm
